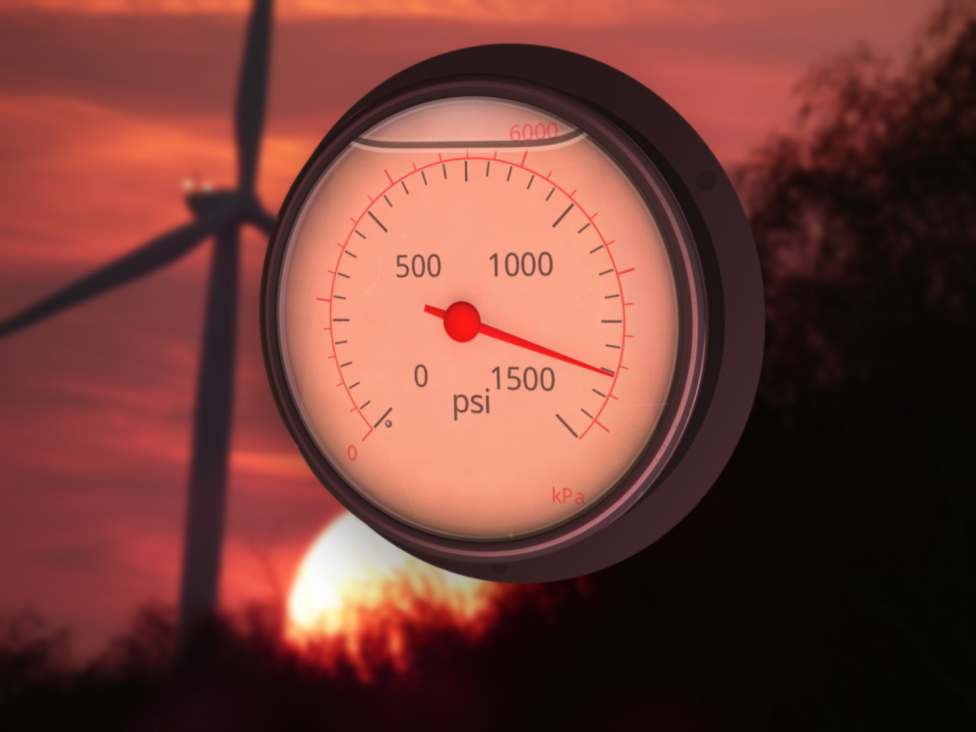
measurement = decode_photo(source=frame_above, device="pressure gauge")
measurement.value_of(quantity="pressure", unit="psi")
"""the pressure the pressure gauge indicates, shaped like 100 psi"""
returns 1350 psi
